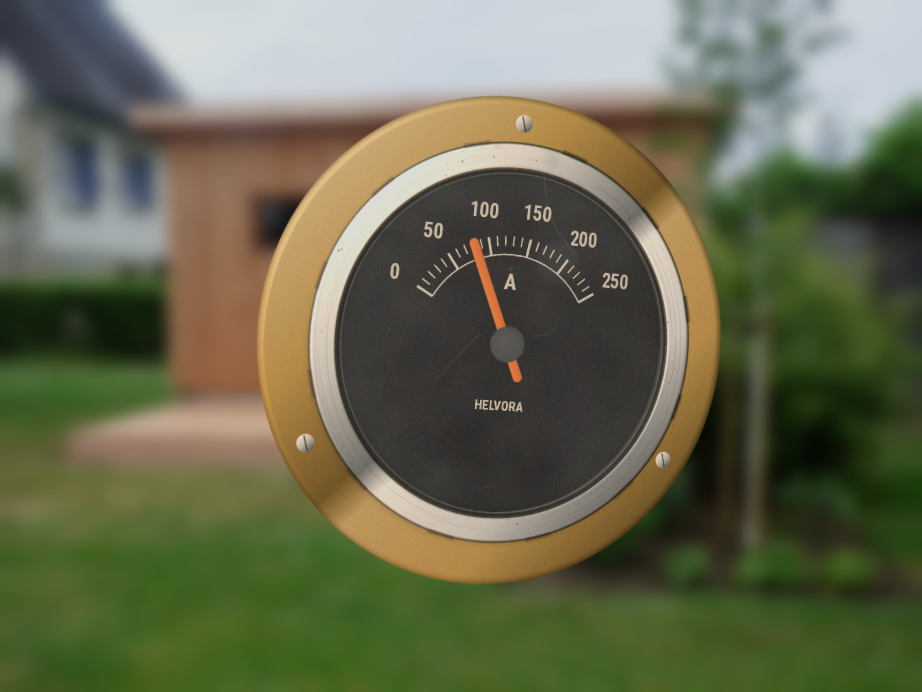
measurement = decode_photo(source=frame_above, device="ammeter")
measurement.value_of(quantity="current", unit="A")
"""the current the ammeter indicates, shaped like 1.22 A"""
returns 80 A
